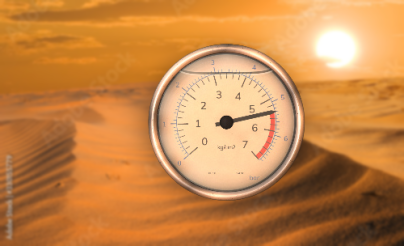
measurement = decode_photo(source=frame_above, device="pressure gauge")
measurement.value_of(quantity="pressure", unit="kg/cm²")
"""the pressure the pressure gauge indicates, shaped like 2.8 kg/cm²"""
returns 5.4 kg/cm²
